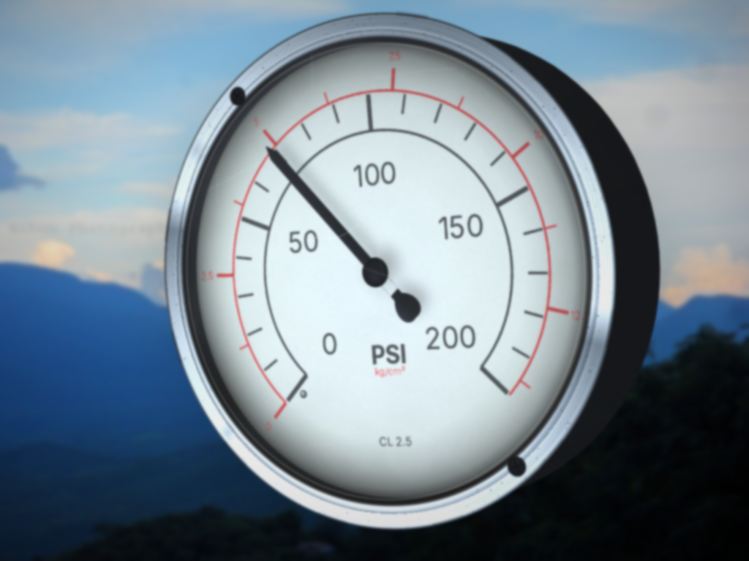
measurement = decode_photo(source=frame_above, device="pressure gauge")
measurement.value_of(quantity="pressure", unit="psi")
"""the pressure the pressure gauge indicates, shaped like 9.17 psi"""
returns 70 psi
